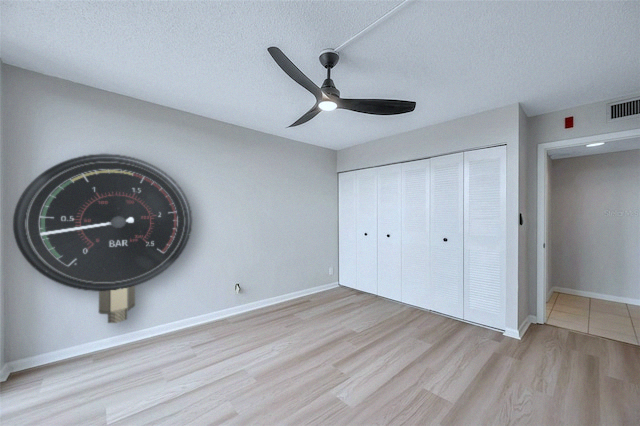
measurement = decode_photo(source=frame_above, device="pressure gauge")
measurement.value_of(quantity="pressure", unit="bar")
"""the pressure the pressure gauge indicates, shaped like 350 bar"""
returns 0.35 bar
